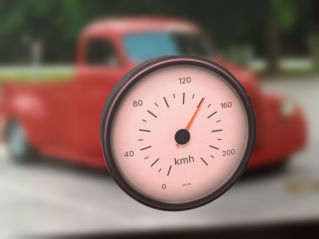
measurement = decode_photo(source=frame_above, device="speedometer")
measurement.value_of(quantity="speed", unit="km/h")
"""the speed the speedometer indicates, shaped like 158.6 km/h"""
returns 140 km/h
